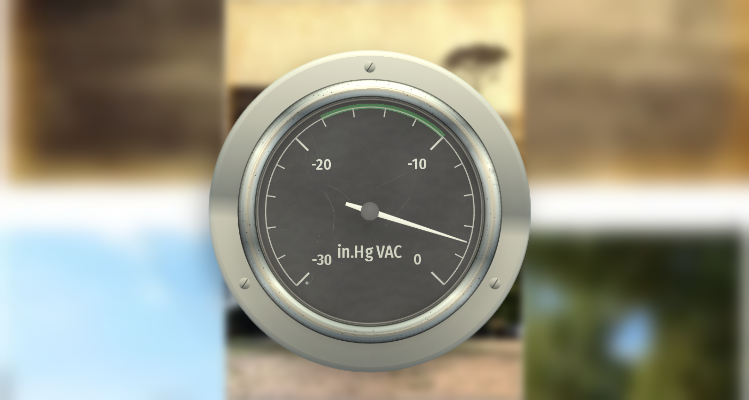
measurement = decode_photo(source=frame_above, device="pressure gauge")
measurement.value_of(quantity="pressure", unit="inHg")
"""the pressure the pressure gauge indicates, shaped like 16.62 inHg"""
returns -3 inHg
